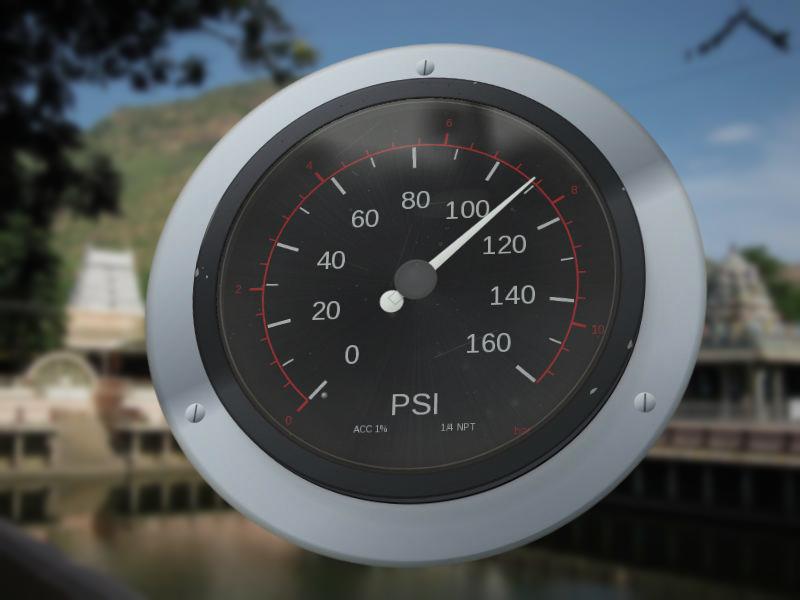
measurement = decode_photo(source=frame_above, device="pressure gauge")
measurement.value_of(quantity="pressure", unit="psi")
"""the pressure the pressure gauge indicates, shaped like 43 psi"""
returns 110 psi
